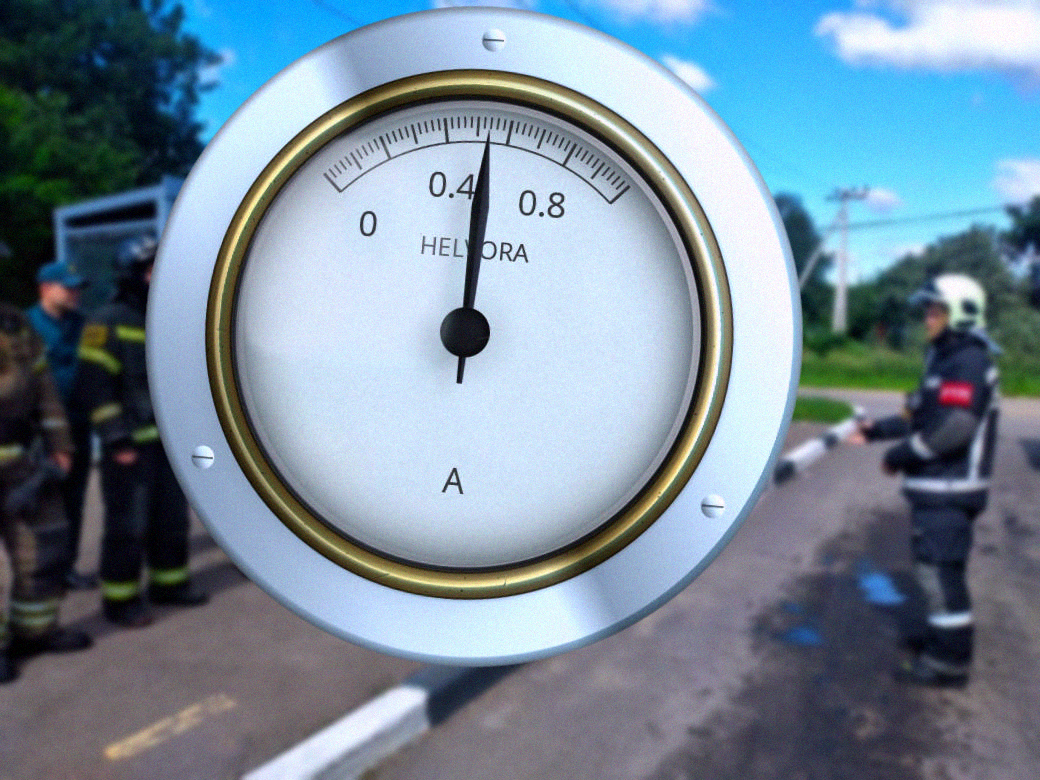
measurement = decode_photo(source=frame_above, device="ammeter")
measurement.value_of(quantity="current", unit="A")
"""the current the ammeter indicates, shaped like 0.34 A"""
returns 0.54 A
